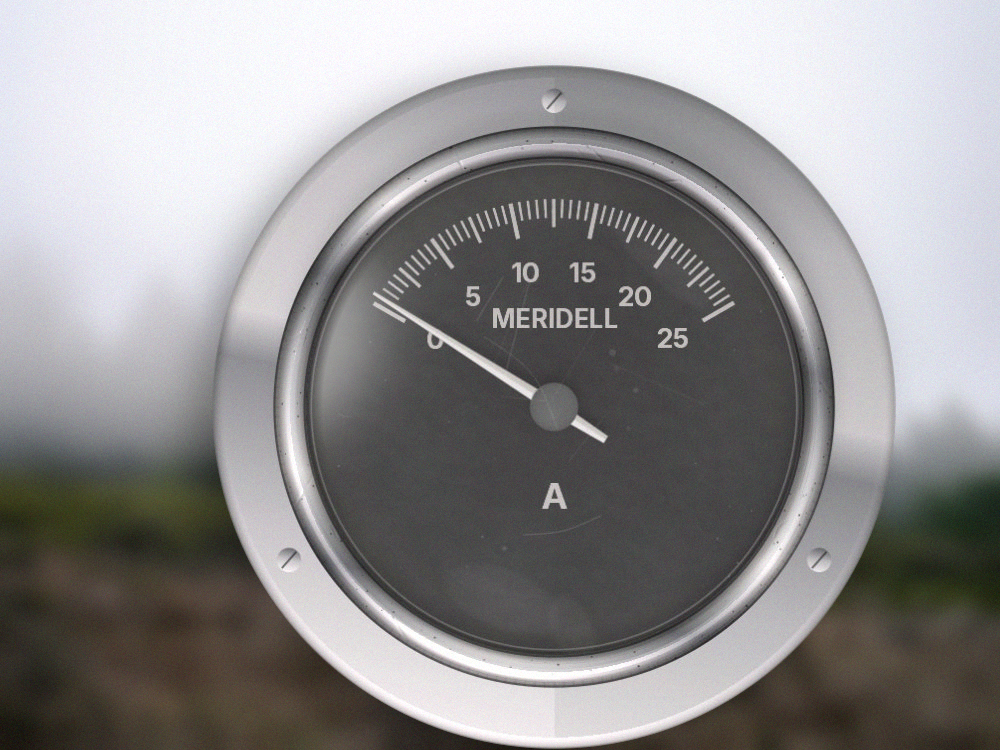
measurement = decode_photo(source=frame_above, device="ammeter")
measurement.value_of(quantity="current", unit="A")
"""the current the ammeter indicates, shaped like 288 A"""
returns 0.5 A
